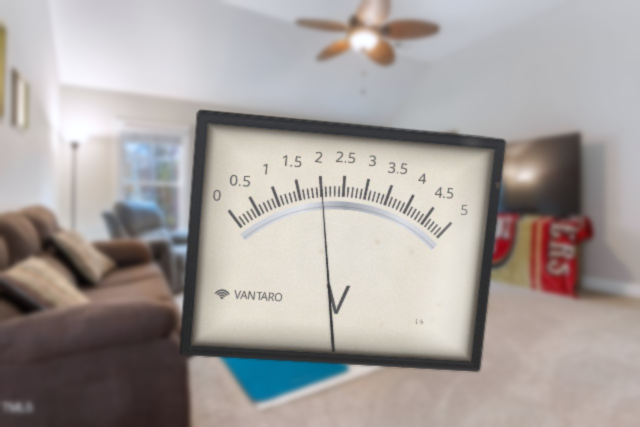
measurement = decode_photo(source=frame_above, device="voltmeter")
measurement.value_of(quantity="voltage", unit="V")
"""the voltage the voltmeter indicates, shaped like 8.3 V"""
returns 2 V
